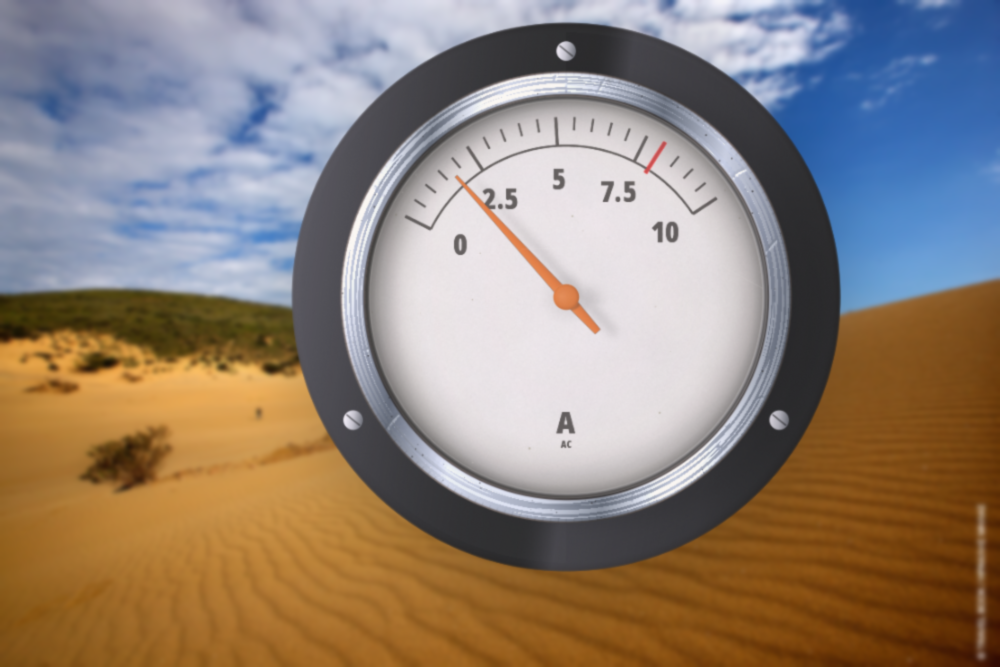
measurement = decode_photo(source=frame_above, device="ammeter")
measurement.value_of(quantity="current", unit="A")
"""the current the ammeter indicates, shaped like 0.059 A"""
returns 1.75 A
